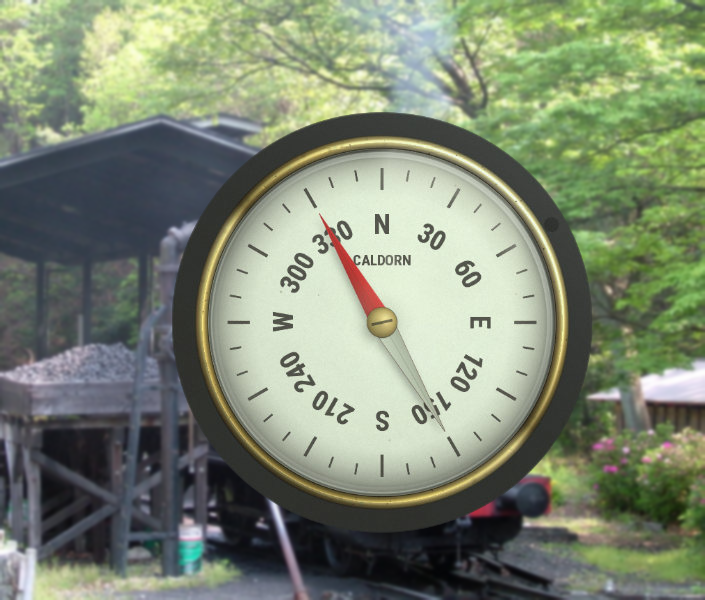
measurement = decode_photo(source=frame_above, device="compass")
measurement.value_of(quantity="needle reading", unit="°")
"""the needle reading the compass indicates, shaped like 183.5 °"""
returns 330 °
